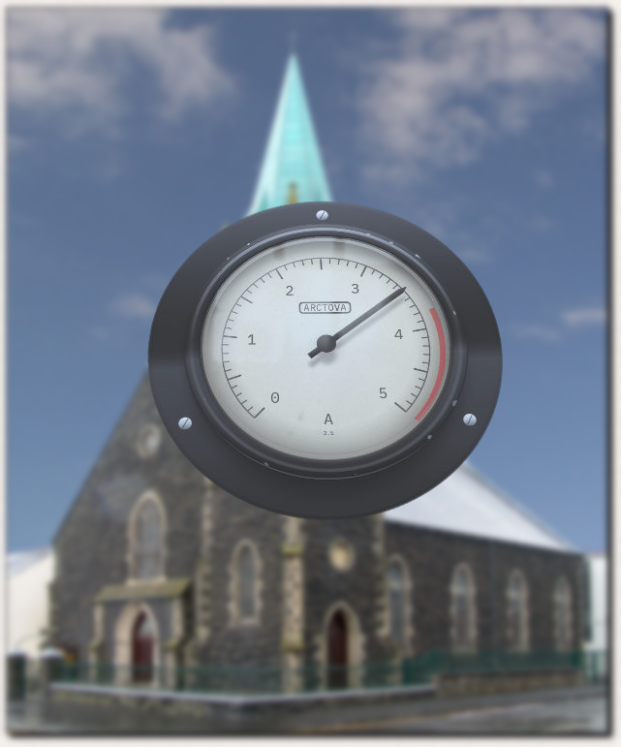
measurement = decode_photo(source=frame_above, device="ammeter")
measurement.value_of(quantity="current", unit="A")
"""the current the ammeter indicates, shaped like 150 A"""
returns 3.5 A
